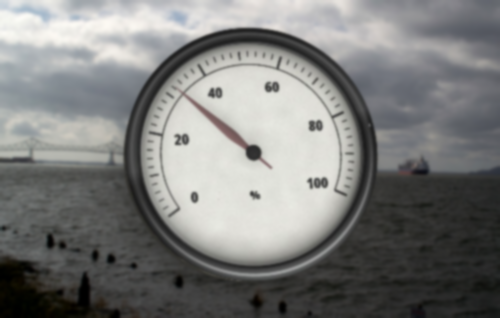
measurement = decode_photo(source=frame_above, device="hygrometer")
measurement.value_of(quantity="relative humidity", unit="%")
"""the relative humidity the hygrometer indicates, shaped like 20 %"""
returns 32 %
